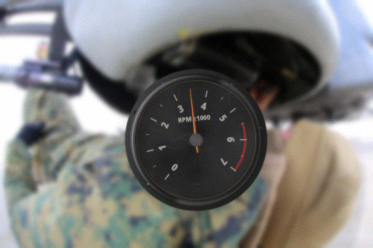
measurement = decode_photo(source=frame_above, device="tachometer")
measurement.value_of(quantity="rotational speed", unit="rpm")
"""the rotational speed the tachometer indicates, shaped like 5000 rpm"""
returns 3500 rpm
